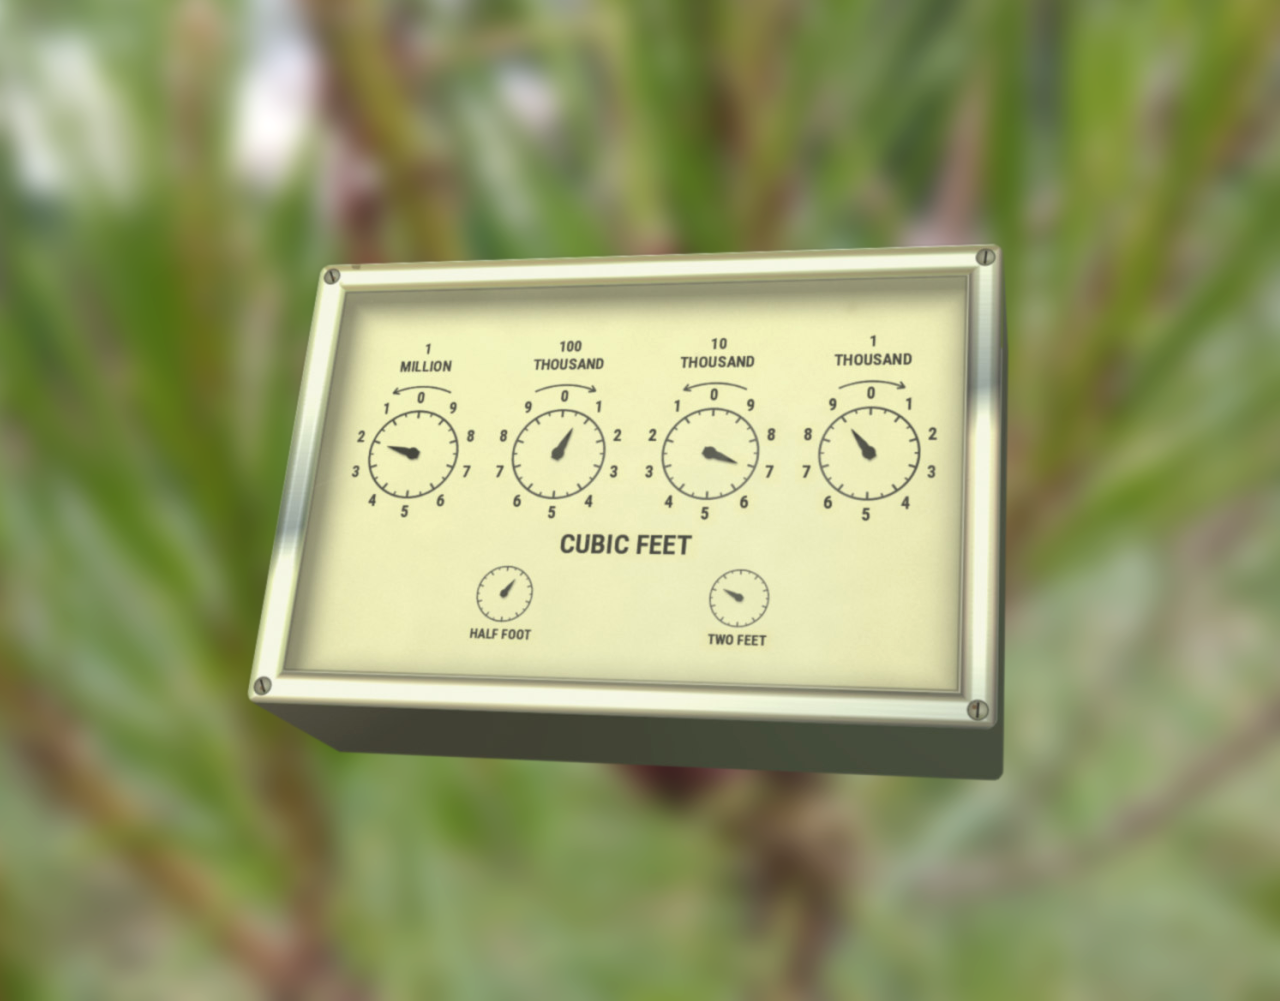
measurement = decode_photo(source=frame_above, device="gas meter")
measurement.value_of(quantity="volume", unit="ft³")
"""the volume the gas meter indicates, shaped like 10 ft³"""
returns 206900 ft³
